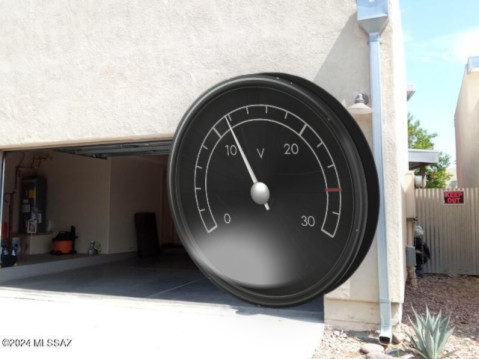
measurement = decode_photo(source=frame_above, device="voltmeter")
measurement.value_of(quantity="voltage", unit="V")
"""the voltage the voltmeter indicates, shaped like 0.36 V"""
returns 12 V
